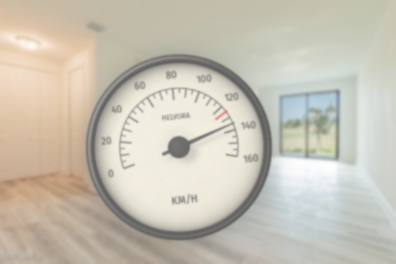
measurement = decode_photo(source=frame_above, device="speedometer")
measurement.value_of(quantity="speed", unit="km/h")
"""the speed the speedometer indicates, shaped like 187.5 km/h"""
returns 135 km/h
